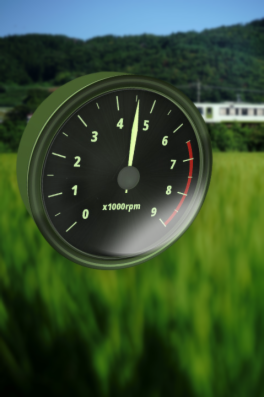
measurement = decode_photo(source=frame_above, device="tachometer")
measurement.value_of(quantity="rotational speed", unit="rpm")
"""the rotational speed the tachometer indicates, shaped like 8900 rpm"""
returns 4500 rpm
